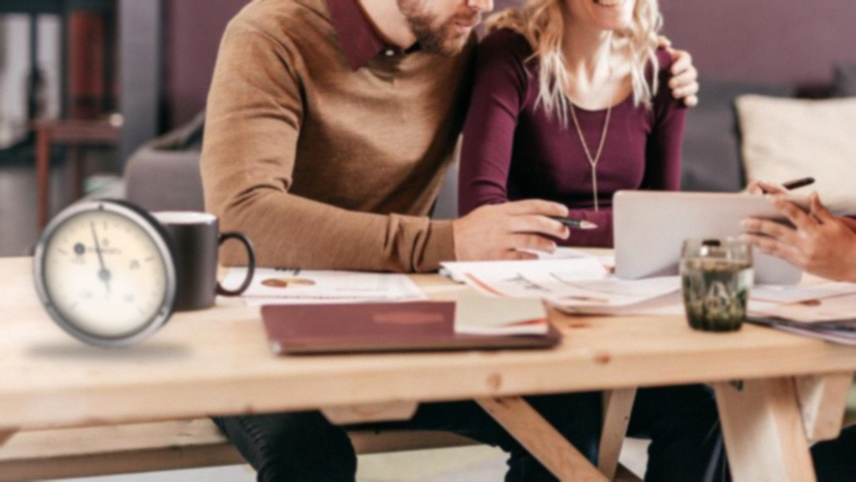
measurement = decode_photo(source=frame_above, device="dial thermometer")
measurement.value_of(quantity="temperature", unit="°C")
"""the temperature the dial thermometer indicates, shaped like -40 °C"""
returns -5 °C
